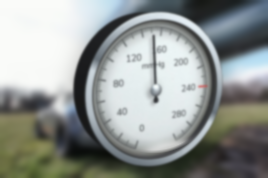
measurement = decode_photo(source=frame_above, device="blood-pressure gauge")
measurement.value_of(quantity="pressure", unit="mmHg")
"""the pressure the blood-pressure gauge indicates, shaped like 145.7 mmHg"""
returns 150 mmHg
